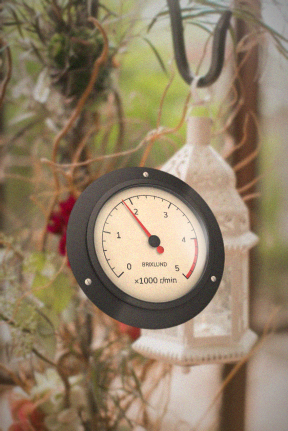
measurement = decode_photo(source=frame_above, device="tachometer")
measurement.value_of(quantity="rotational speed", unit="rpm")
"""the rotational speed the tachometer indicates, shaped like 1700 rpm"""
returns 1800 rpm
